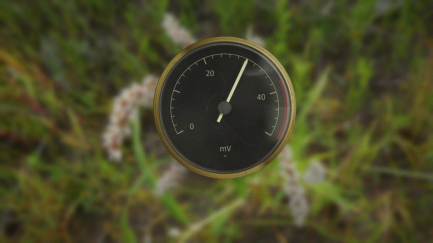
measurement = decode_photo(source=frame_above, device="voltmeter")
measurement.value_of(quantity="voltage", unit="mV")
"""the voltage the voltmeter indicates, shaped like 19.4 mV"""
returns 30 mV
